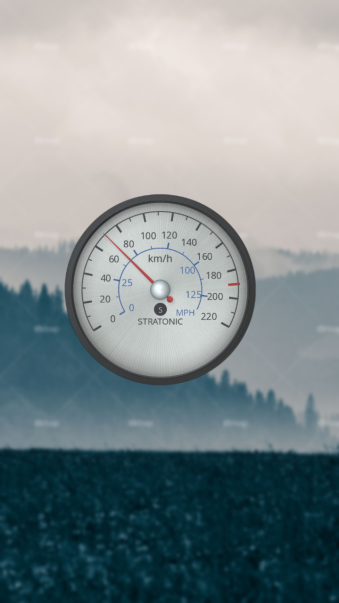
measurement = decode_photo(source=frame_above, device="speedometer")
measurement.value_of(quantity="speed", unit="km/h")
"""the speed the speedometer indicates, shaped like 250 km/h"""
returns 70 km/h
